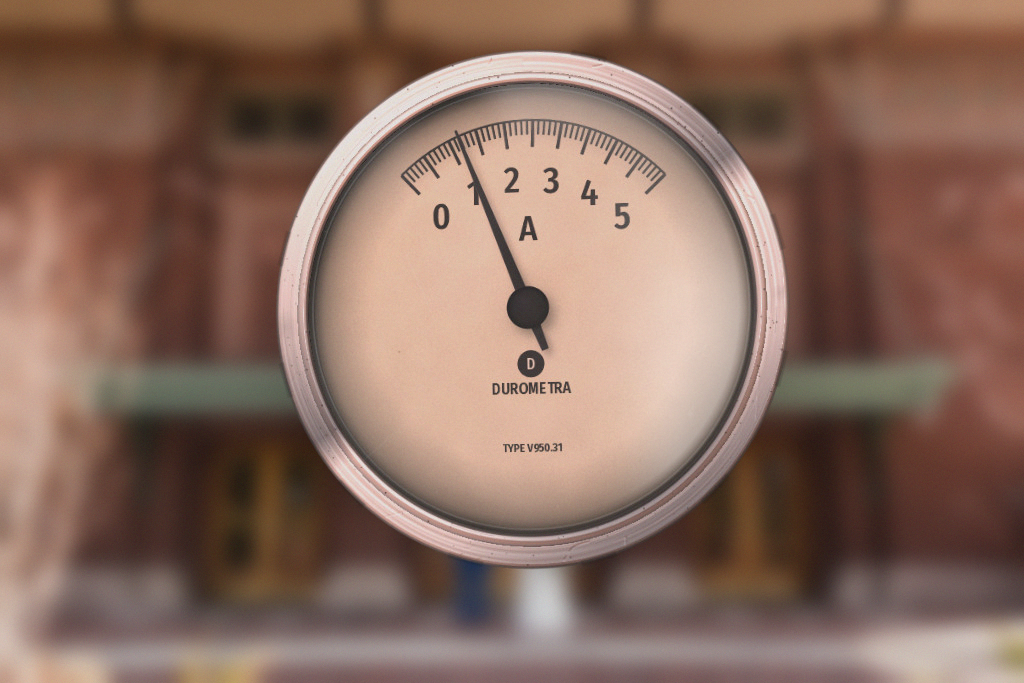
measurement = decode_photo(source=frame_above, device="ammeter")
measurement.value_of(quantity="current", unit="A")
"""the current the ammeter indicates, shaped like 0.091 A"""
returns 1.2 A
